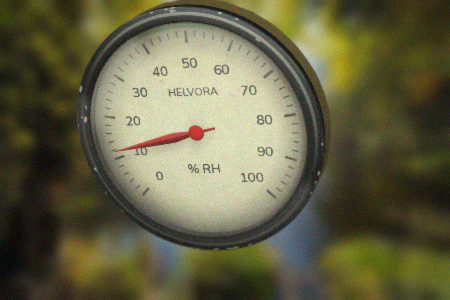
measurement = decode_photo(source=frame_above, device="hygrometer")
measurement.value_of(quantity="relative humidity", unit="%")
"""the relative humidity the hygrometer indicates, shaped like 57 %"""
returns 12 %
